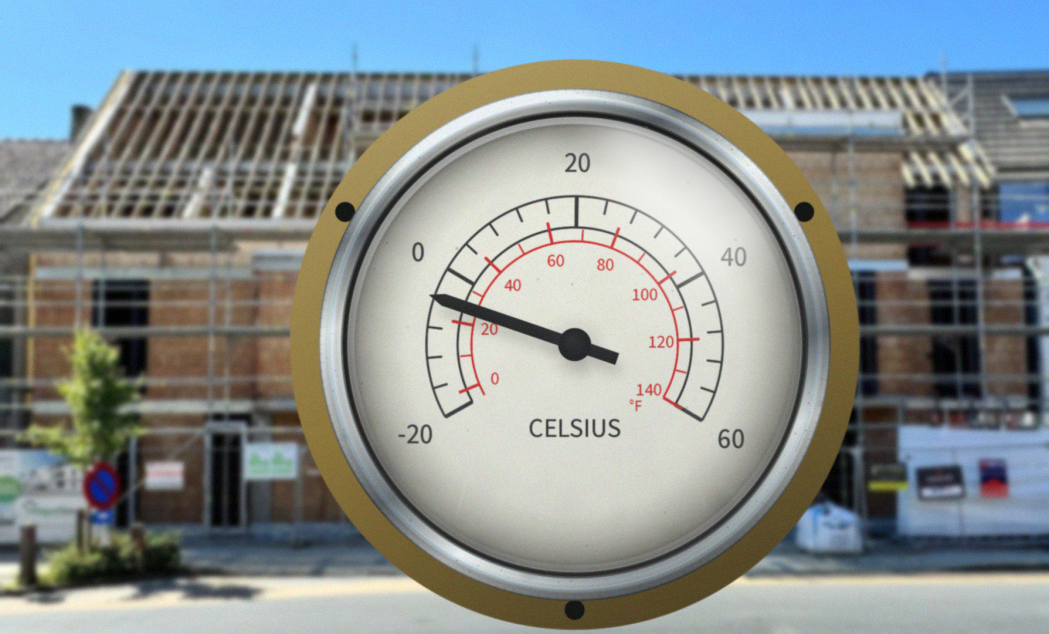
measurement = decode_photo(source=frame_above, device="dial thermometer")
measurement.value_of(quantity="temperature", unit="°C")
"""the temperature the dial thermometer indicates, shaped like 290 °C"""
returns -4 °C
